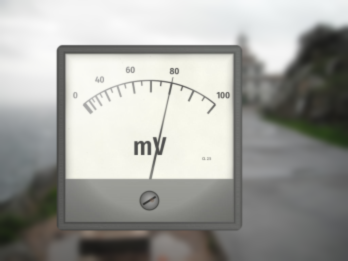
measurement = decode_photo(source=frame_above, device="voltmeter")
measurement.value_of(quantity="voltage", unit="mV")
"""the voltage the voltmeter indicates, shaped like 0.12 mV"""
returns 80 mV
